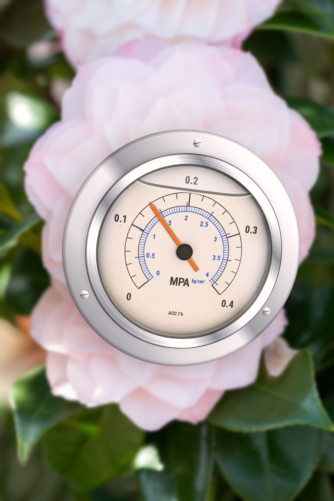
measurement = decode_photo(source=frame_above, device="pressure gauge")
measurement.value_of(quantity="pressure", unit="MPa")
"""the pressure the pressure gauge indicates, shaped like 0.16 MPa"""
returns 0.14 MPa
